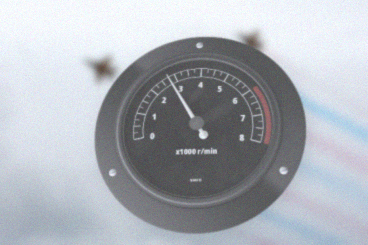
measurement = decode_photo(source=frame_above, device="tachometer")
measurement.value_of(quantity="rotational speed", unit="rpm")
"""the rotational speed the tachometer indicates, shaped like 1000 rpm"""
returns 2750 rpm
